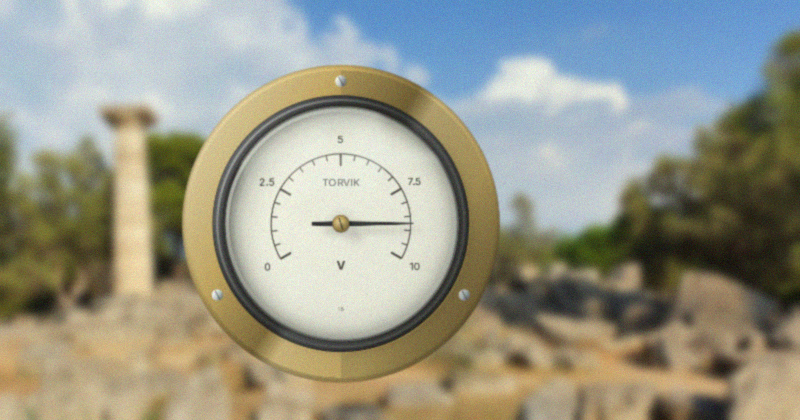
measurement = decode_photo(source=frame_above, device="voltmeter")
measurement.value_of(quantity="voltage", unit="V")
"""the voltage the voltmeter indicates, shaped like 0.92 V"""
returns 8.75 V
